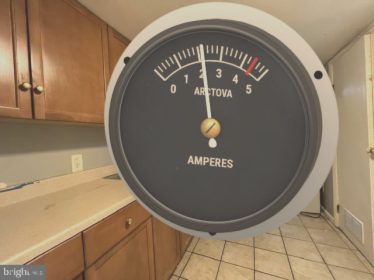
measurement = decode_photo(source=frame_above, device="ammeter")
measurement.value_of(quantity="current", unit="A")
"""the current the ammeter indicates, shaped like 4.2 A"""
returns 2.2 A
